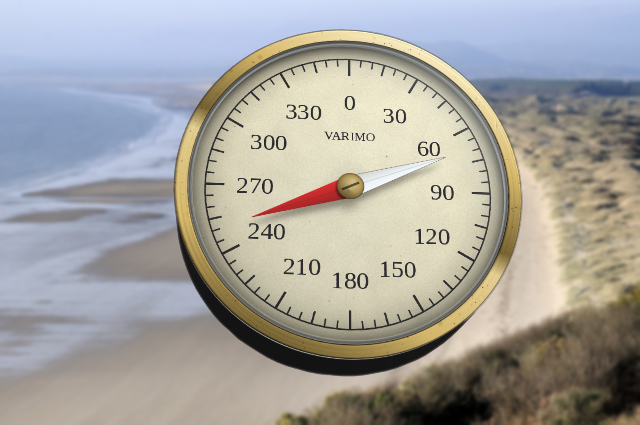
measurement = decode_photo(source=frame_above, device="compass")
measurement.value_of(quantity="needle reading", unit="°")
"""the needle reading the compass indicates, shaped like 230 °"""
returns 250 °
